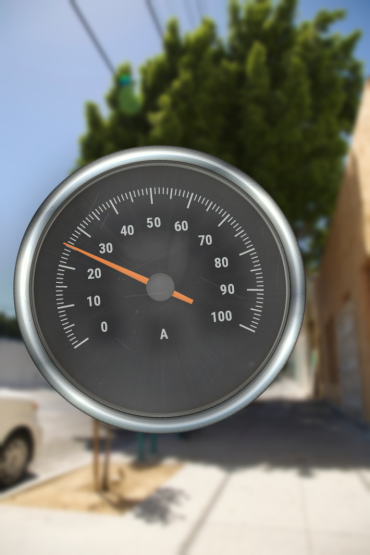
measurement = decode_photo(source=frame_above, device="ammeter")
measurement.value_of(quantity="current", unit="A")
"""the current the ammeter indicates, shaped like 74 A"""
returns 25 A
